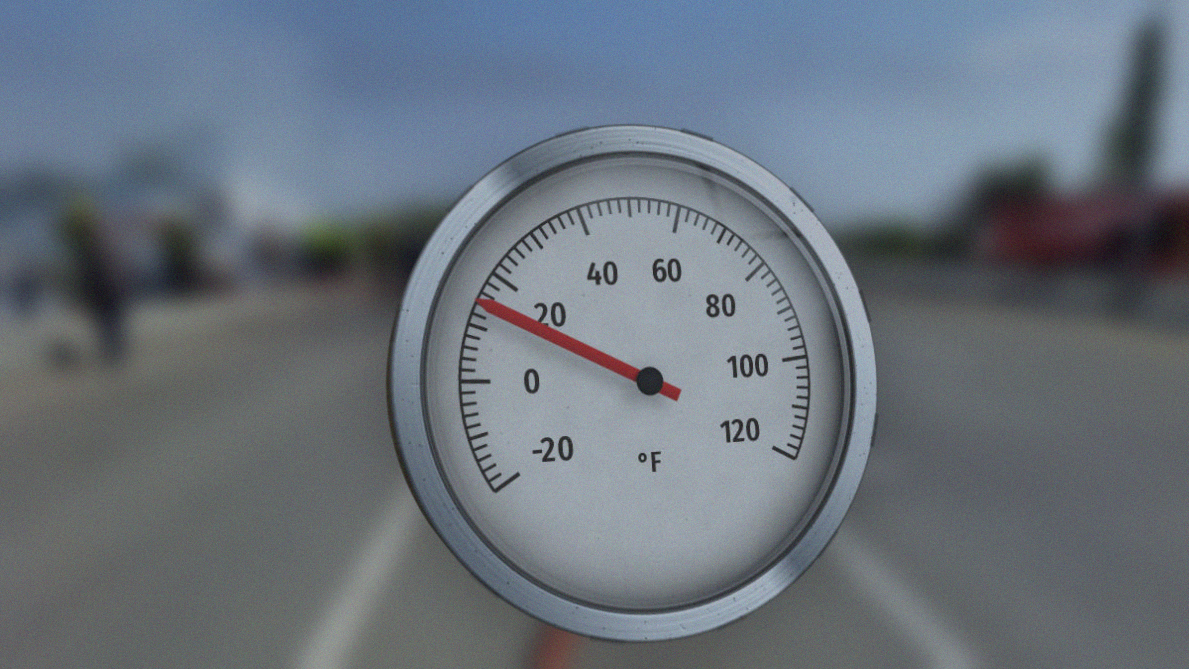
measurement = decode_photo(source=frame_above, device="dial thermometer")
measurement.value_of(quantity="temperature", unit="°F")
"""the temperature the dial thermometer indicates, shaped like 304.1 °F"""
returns 14 °F
